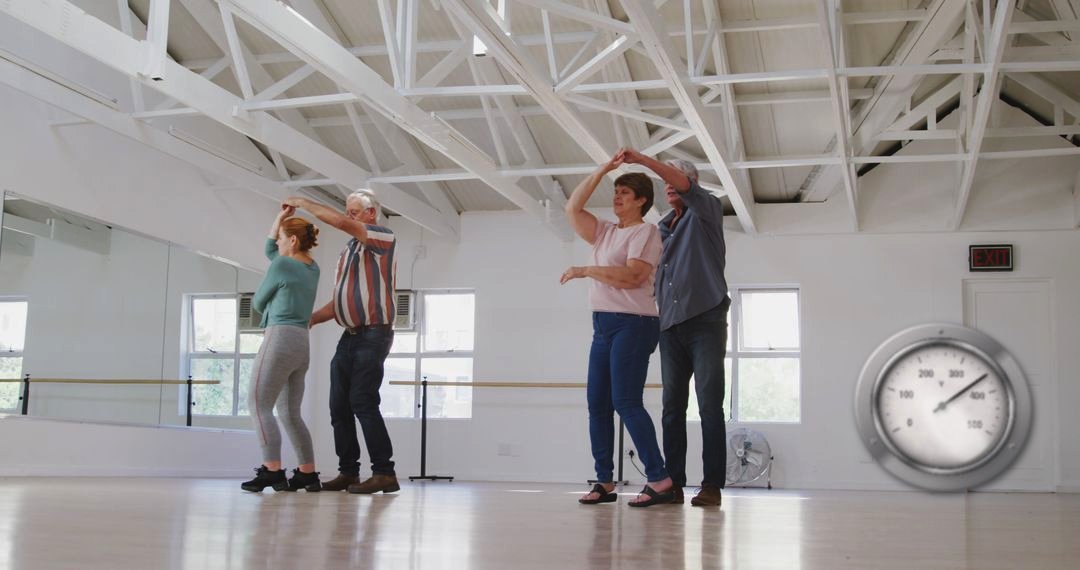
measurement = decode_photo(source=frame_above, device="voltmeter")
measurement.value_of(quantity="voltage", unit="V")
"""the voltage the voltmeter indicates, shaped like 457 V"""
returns 360 V
